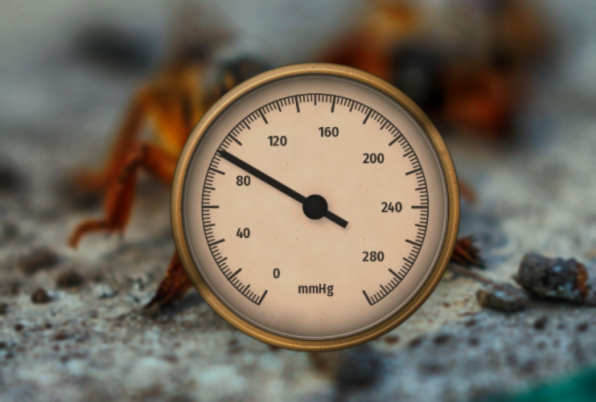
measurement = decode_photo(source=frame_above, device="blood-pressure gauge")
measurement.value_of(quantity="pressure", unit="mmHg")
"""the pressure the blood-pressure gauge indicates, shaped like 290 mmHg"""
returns 90 mmHg
